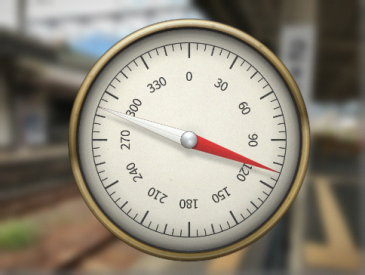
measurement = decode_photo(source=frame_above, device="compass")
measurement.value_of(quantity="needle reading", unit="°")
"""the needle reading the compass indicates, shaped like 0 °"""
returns 110 °
